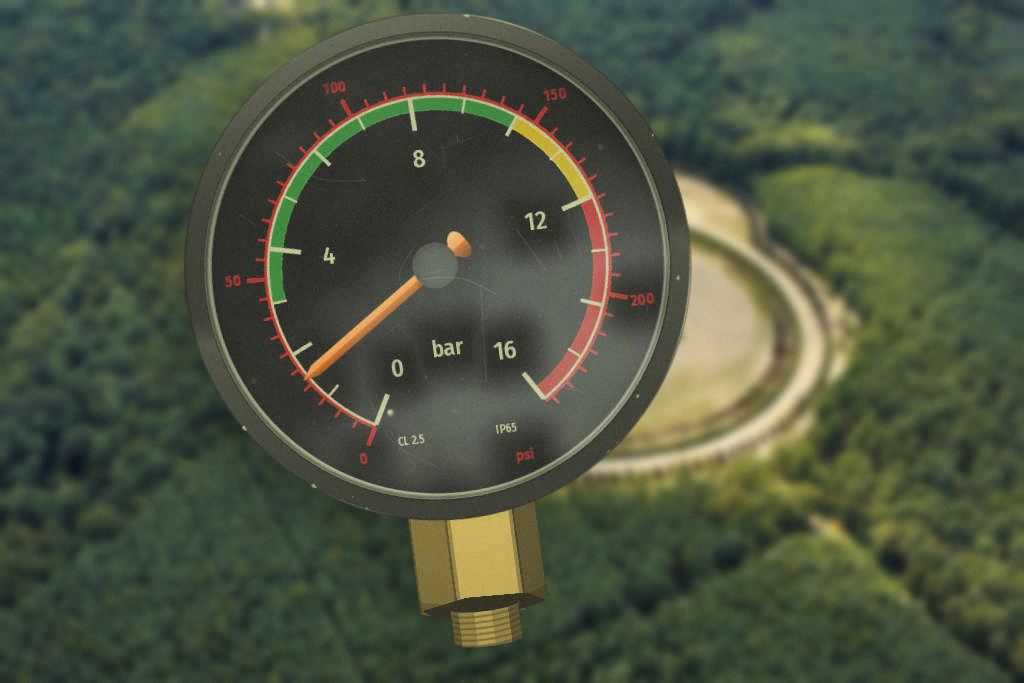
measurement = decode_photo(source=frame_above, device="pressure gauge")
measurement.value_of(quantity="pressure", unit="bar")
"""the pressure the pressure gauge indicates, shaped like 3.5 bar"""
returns 1.5 bar
